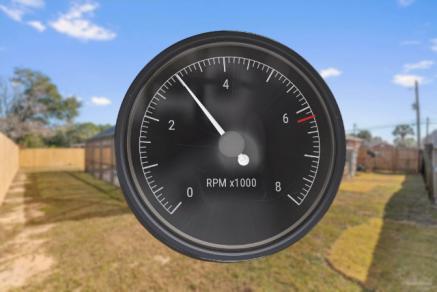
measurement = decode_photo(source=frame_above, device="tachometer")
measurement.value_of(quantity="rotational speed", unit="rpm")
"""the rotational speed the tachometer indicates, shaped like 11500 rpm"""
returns 3000 rpm
